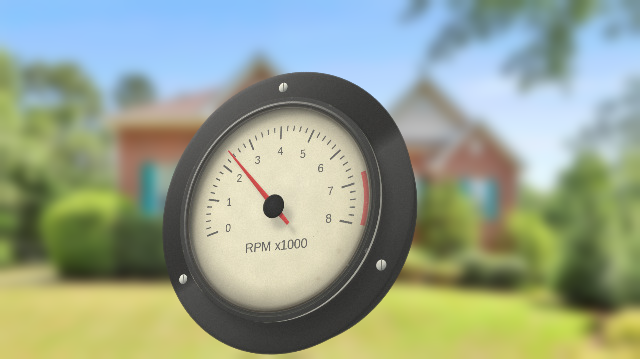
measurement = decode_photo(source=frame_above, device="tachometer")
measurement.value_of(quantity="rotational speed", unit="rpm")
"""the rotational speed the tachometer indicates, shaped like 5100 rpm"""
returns 2400 rpm
